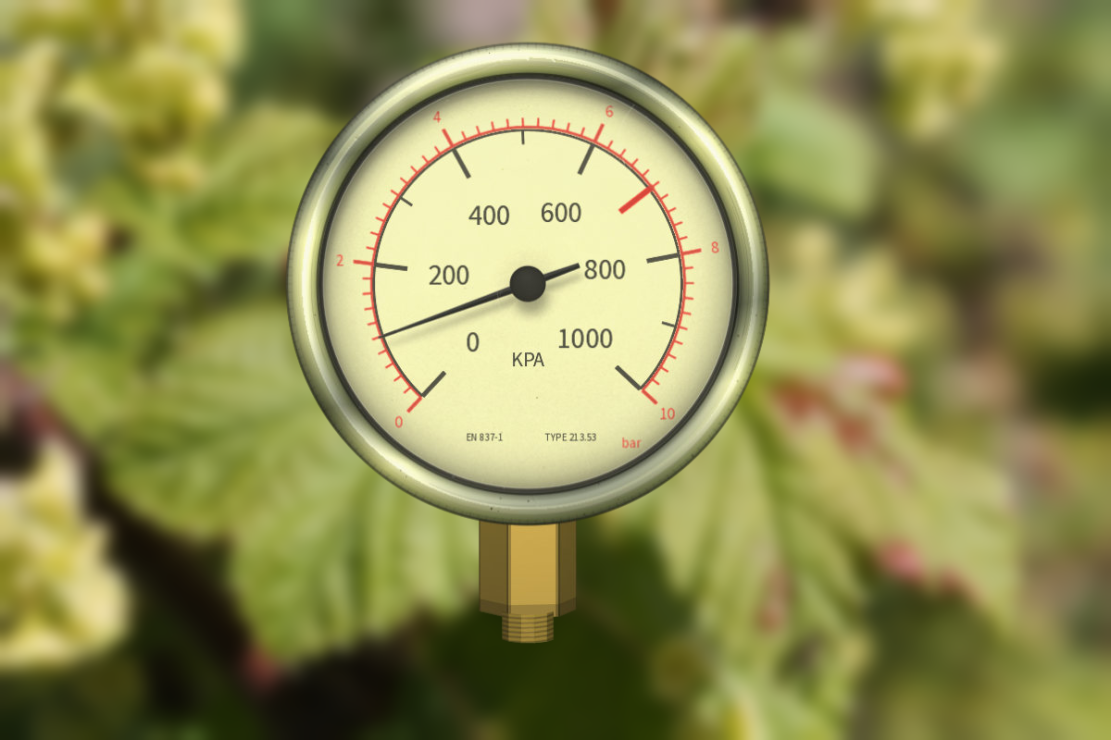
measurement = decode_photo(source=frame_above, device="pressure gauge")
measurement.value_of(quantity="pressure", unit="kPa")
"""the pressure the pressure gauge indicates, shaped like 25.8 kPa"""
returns 100 kPa
